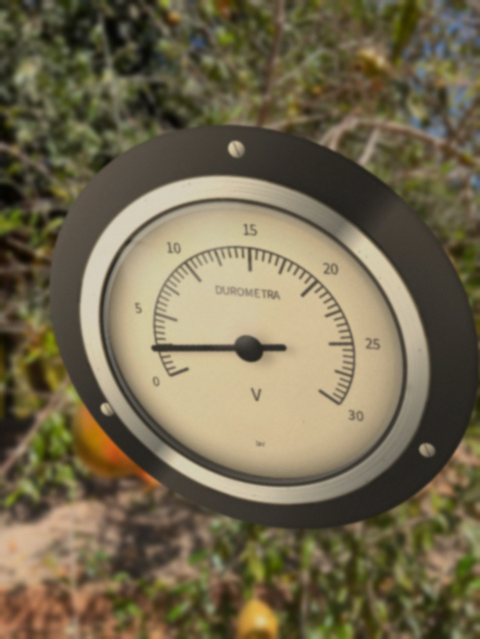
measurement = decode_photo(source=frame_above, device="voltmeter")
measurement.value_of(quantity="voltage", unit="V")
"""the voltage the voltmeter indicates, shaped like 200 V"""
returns 2.5 V
